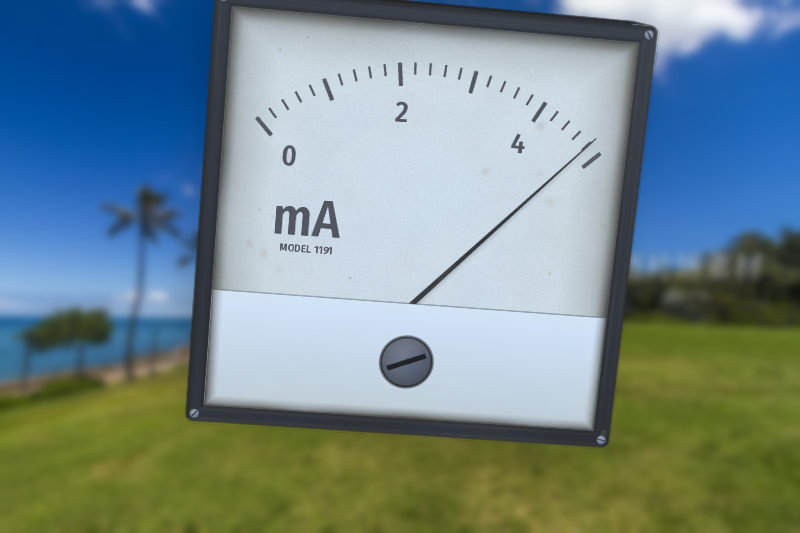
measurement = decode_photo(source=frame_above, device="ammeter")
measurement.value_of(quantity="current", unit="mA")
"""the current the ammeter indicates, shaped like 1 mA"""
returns 4.8 mA
